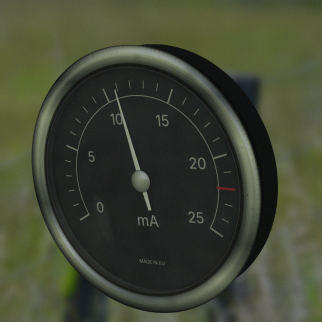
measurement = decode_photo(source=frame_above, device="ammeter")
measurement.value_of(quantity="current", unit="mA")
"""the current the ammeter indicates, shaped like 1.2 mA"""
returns 11 mA
